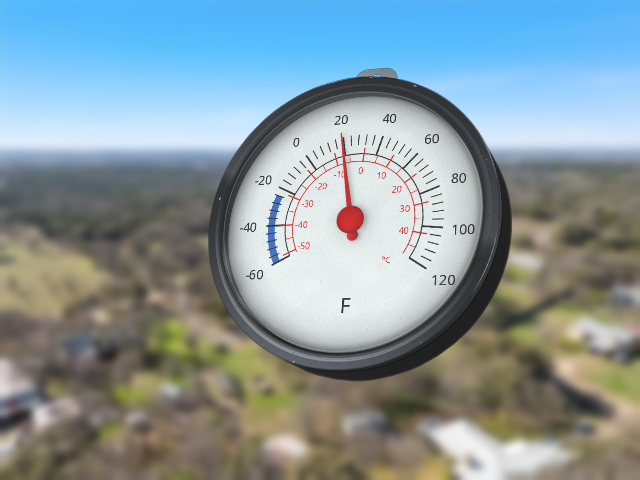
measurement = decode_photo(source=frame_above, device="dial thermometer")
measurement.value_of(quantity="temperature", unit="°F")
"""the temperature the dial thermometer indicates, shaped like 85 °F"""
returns 20 °F
